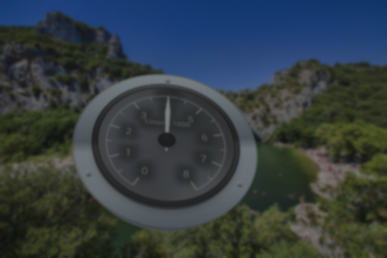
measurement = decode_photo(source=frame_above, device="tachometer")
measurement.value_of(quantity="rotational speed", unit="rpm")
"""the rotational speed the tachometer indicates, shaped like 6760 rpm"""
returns 4000 rpm
